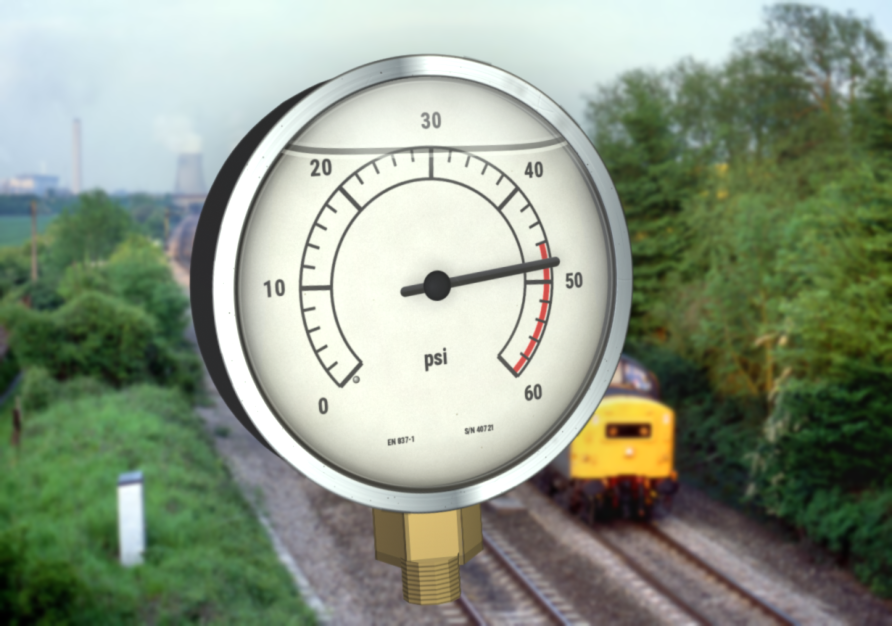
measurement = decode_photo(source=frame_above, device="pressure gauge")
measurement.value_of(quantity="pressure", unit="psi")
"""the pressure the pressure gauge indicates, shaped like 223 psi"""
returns 48 psi
